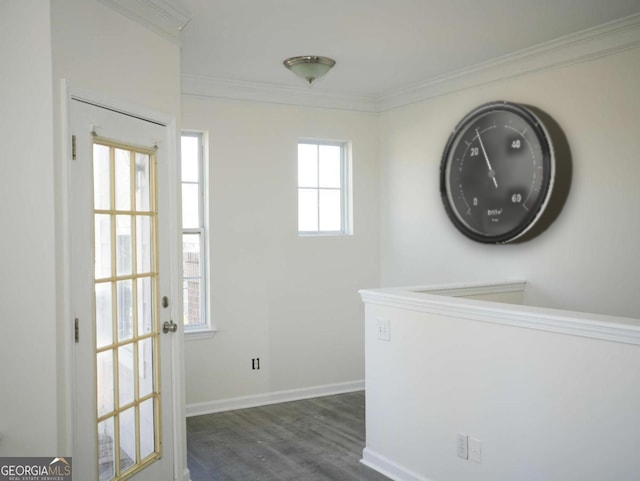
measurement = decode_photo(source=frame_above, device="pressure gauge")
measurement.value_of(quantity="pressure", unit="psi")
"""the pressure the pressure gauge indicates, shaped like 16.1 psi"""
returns 25 psi
